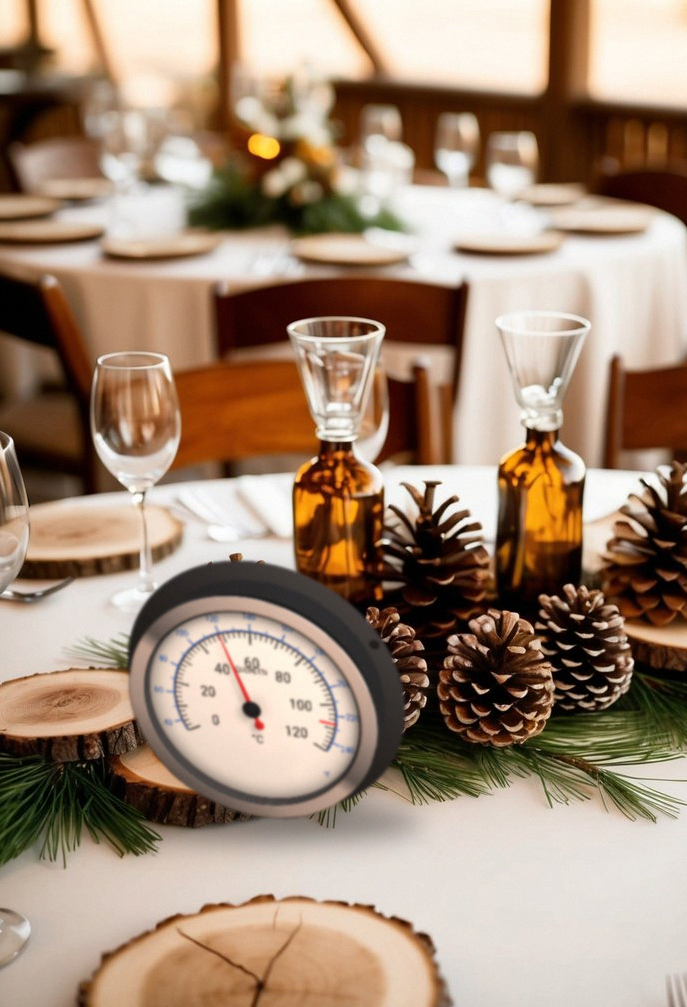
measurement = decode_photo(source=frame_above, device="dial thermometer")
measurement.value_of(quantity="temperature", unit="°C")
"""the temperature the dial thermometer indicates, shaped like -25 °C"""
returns 50 °C
